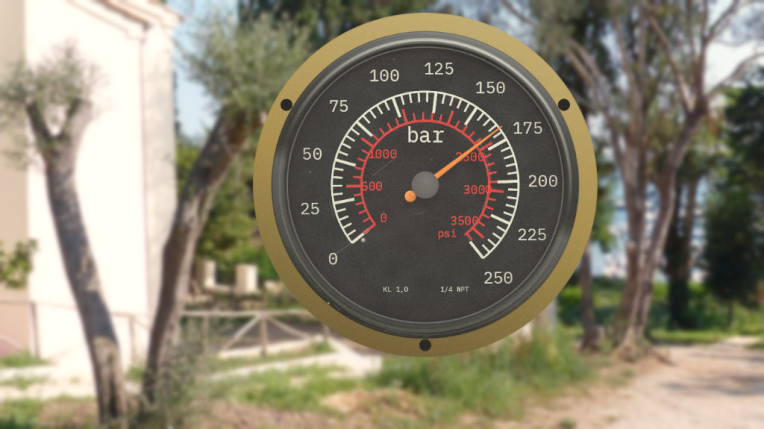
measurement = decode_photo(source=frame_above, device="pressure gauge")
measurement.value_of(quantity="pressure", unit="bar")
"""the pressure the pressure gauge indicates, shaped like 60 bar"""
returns 167.5 bar
